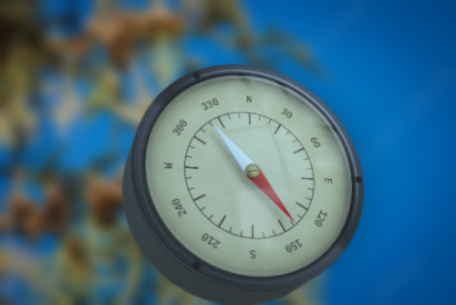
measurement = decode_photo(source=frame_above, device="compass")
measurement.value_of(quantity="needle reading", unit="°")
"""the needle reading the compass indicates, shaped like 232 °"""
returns 140 °
